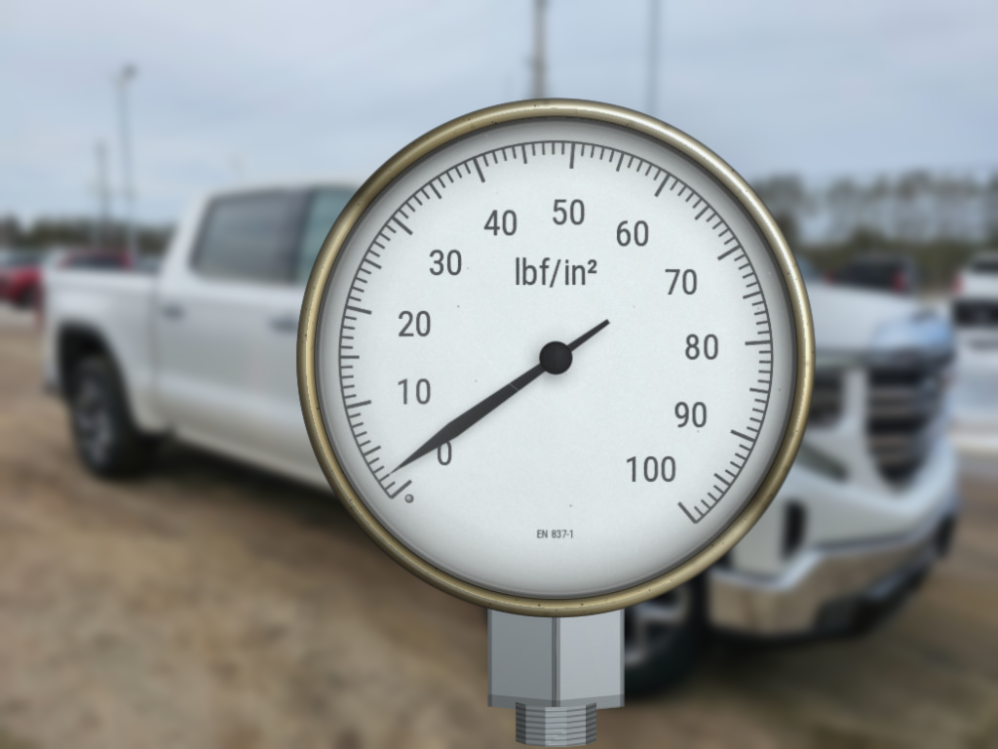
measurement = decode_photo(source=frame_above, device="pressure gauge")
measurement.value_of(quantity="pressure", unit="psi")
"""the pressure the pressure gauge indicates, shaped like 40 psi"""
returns 2 psi
